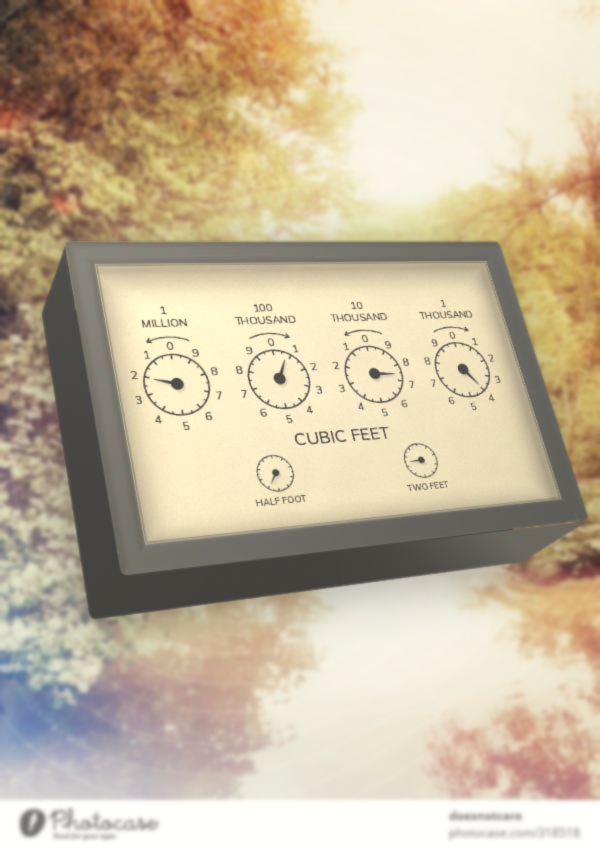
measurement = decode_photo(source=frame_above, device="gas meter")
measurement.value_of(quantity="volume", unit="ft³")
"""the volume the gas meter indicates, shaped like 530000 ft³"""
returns 207400 ft³
